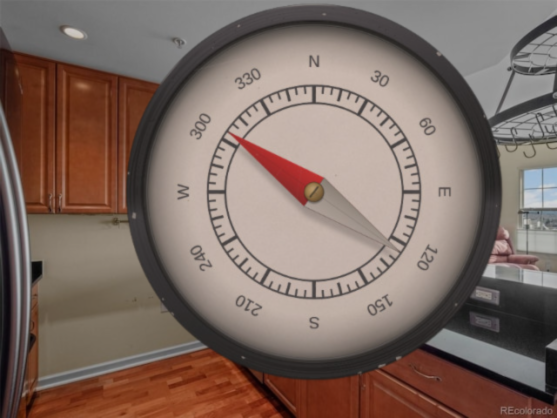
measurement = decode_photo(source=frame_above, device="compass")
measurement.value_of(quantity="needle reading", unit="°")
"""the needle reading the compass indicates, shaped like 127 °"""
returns 305 °
